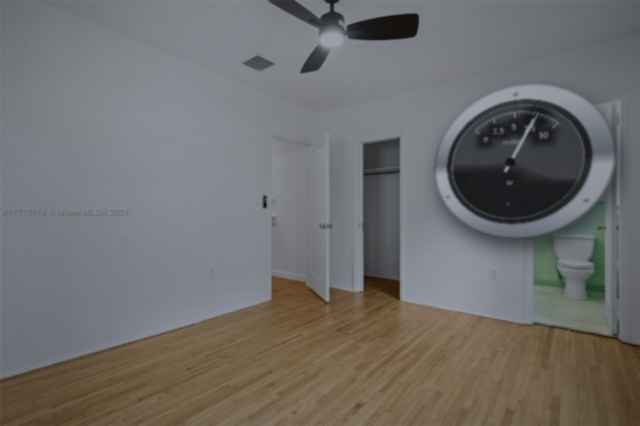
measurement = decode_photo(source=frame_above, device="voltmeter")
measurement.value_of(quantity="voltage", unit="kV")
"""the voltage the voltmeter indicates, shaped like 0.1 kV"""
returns 7.5 kV
